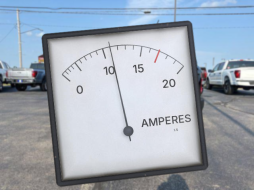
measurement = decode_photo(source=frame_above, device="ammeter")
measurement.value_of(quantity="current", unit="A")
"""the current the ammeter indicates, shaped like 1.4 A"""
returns 11 A
